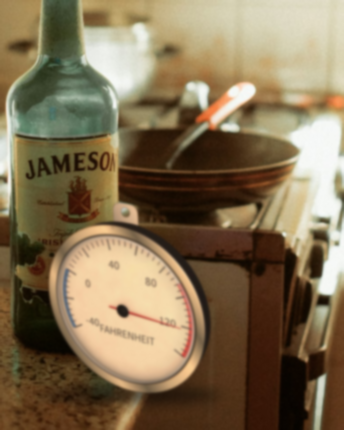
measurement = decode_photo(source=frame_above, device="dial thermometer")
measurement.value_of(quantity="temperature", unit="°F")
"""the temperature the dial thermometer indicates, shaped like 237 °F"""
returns 120 °F
